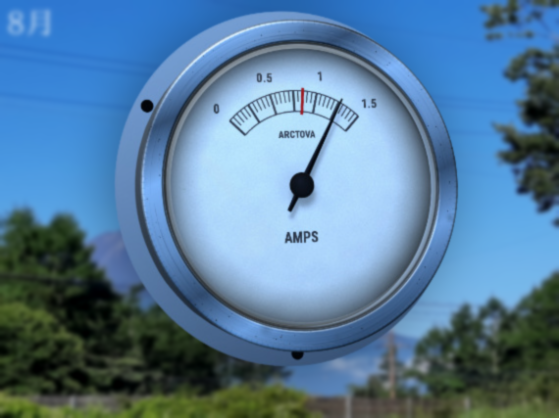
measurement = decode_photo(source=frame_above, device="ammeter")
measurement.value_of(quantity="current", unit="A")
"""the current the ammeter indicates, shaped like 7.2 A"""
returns 1.25 A
